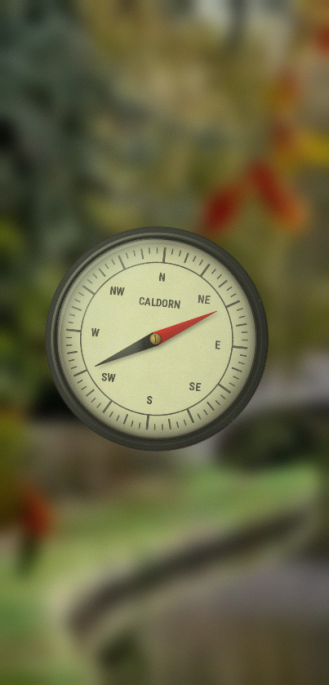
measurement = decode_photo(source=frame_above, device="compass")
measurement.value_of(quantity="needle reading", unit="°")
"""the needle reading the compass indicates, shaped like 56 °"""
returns 60 °
